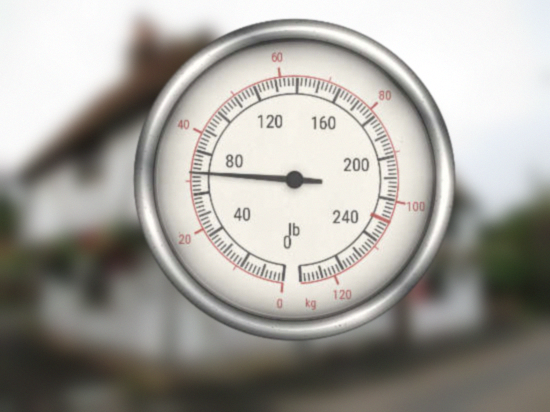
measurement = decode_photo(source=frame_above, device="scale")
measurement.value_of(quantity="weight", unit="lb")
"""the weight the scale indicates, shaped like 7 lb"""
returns 70 lb
